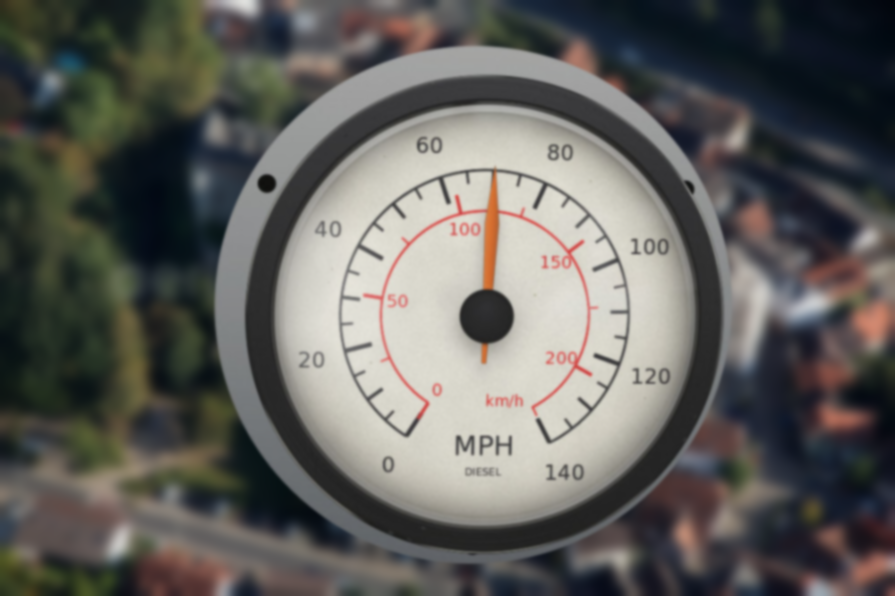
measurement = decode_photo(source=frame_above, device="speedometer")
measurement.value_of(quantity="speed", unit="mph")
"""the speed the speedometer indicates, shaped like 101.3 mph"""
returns 70 mph
